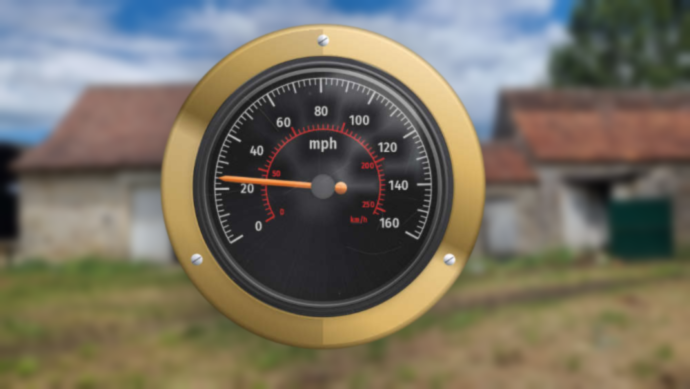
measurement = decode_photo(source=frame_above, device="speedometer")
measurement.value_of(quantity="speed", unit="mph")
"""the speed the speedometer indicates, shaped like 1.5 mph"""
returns 24 mph
